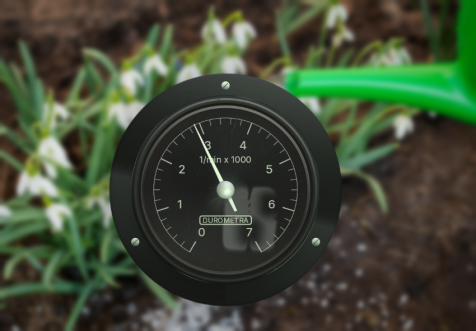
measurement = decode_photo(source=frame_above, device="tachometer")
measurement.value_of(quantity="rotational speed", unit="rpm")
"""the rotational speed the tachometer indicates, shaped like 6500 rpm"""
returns 2900 rpm
